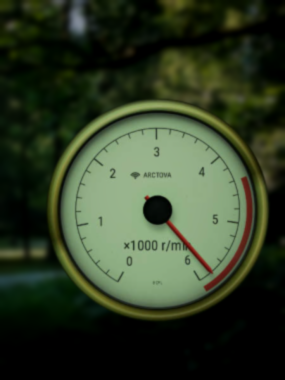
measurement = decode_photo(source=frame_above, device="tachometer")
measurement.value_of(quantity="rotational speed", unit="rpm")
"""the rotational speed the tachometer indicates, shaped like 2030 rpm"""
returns 5800 rpm
